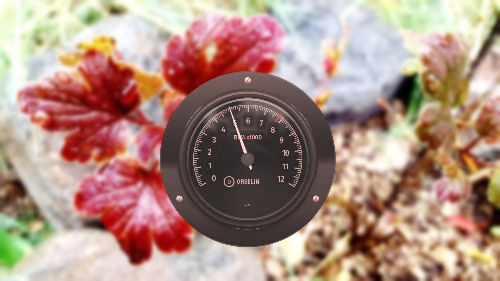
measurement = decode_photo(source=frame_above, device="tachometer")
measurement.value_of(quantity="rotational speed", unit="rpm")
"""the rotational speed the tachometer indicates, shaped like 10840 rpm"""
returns 5000 rpm
